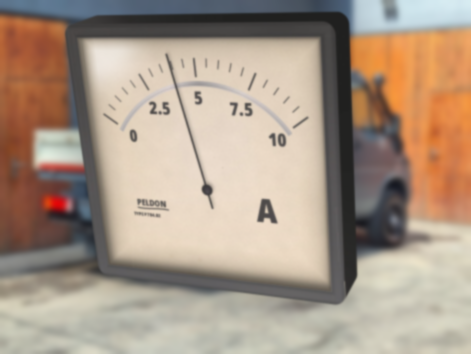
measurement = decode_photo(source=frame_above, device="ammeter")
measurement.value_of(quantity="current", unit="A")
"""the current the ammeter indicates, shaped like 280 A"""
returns 4 A
